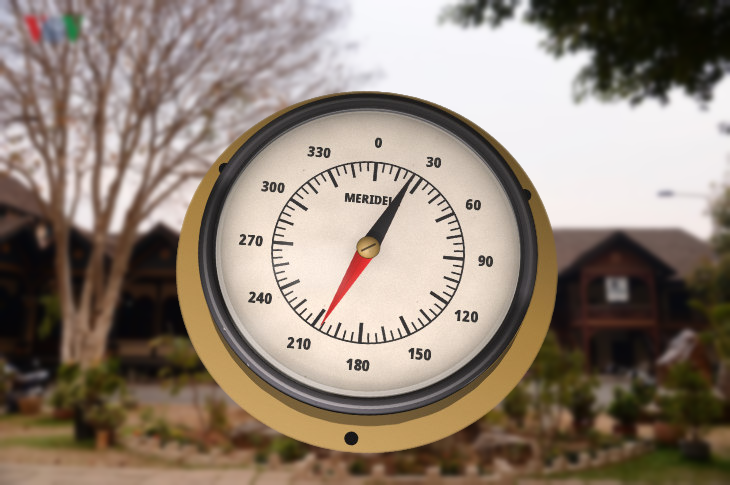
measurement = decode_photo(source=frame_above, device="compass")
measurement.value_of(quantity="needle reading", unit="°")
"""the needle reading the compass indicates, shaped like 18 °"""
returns 205 °
